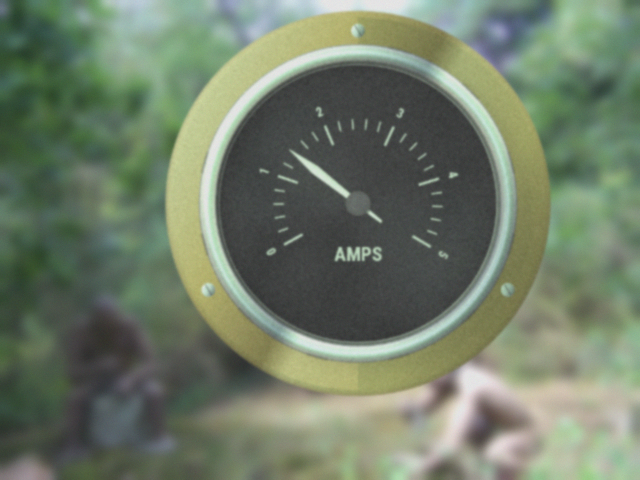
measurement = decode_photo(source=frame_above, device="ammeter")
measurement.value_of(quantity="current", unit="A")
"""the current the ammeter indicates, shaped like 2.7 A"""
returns 1.4 A
